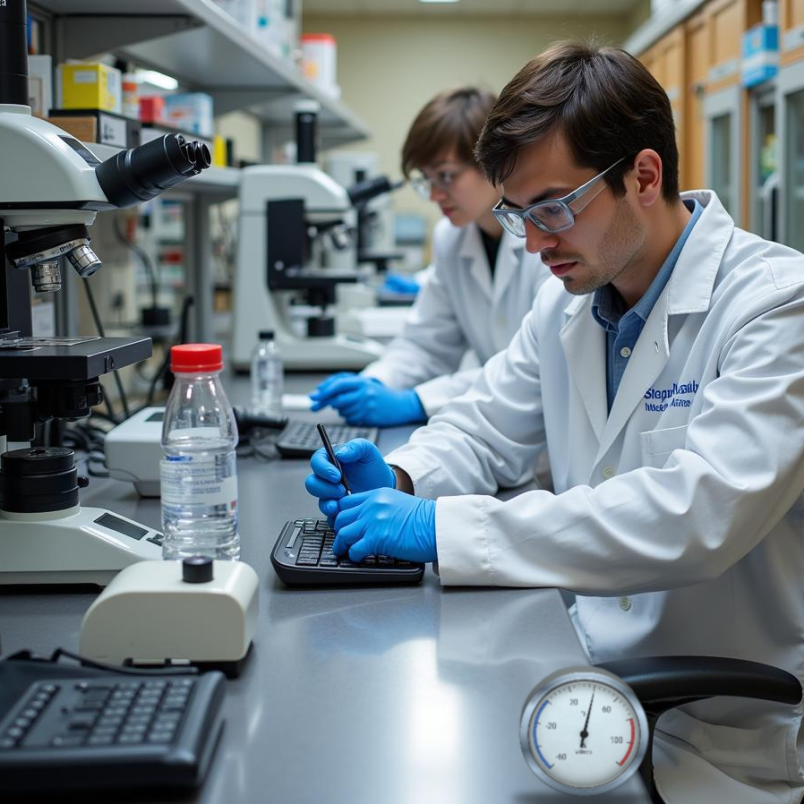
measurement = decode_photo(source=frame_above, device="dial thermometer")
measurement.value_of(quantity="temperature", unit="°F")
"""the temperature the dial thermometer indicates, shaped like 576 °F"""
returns 40 °F
